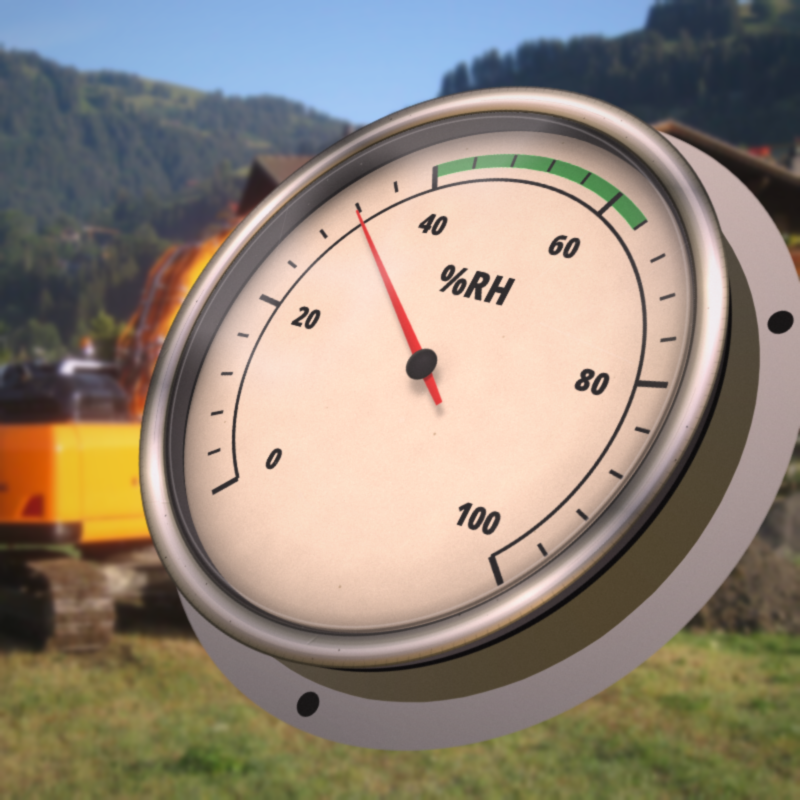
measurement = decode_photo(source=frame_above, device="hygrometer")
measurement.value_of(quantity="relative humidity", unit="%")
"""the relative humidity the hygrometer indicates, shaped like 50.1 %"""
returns 32 %
